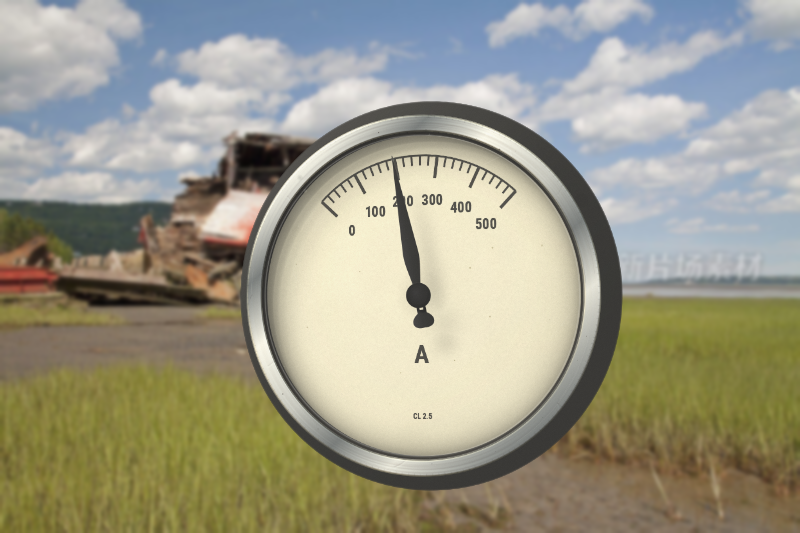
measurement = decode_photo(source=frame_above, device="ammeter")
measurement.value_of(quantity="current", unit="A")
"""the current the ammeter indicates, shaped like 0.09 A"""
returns 200 A
